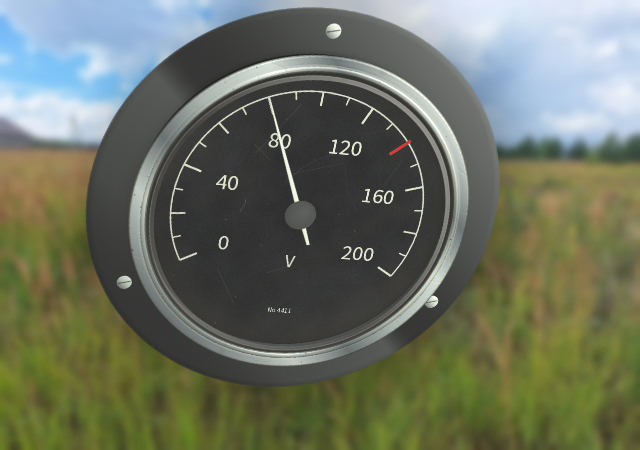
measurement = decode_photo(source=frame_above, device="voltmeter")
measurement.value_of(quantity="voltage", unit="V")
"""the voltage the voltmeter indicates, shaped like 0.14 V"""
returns 80 V
